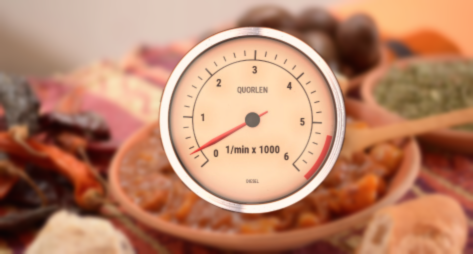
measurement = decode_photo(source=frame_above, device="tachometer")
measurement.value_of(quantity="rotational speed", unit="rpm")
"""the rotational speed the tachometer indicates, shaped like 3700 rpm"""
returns 300 rpm
